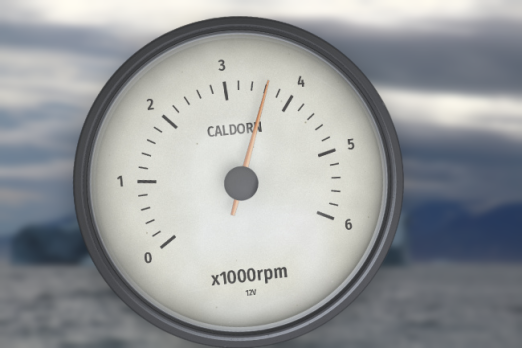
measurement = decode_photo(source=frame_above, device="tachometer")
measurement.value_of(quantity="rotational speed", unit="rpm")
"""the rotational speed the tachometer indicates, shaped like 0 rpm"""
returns 3600 rpm
